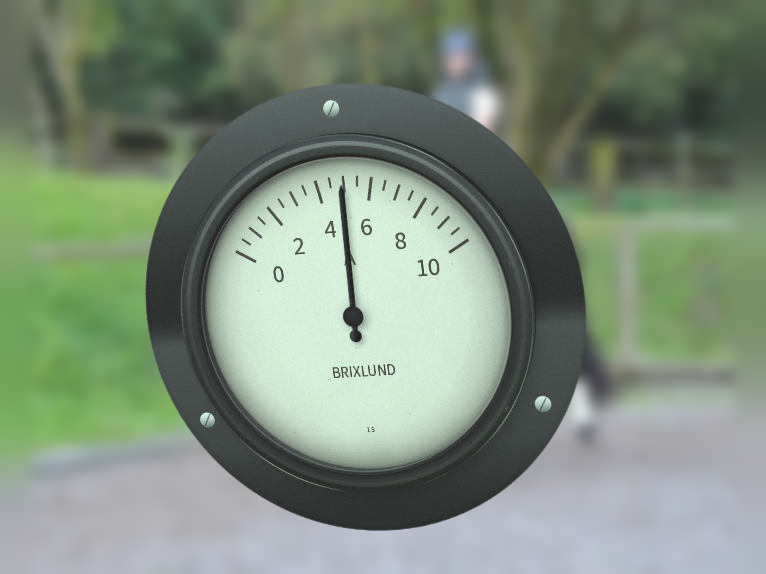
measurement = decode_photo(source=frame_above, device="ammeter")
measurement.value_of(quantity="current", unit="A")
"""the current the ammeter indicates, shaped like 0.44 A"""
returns 5 A
